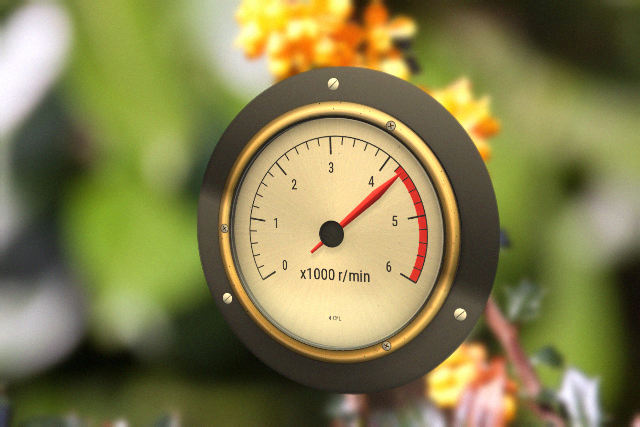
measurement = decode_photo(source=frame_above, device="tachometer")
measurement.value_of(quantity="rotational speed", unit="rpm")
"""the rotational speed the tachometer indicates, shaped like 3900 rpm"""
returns 4300 rpm
